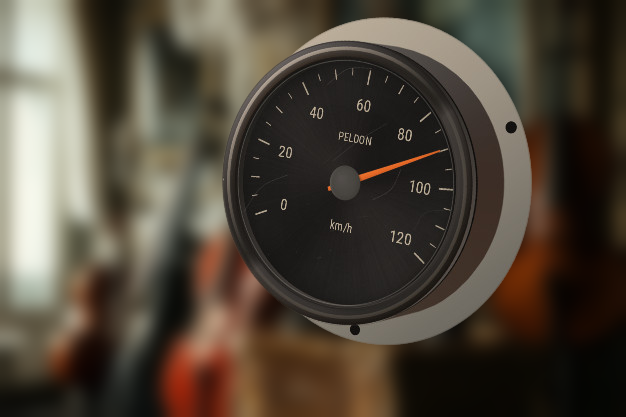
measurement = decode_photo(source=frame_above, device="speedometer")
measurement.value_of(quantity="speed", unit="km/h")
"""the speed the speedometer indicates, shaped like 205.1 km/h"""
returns 90 km/h
